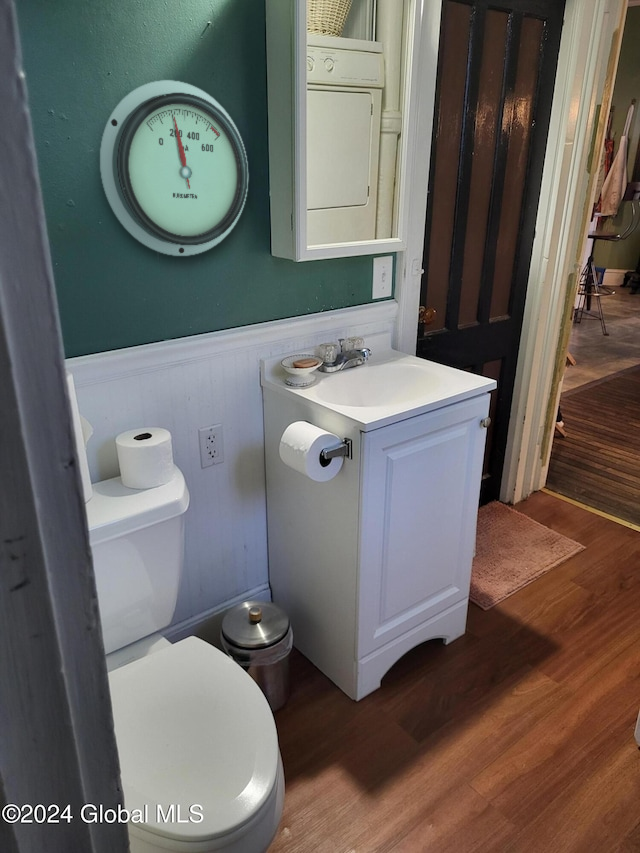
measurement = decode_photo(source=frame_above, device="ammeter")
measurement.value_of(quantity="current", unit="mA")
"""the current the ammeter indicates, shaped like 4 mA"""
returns 200 mA
